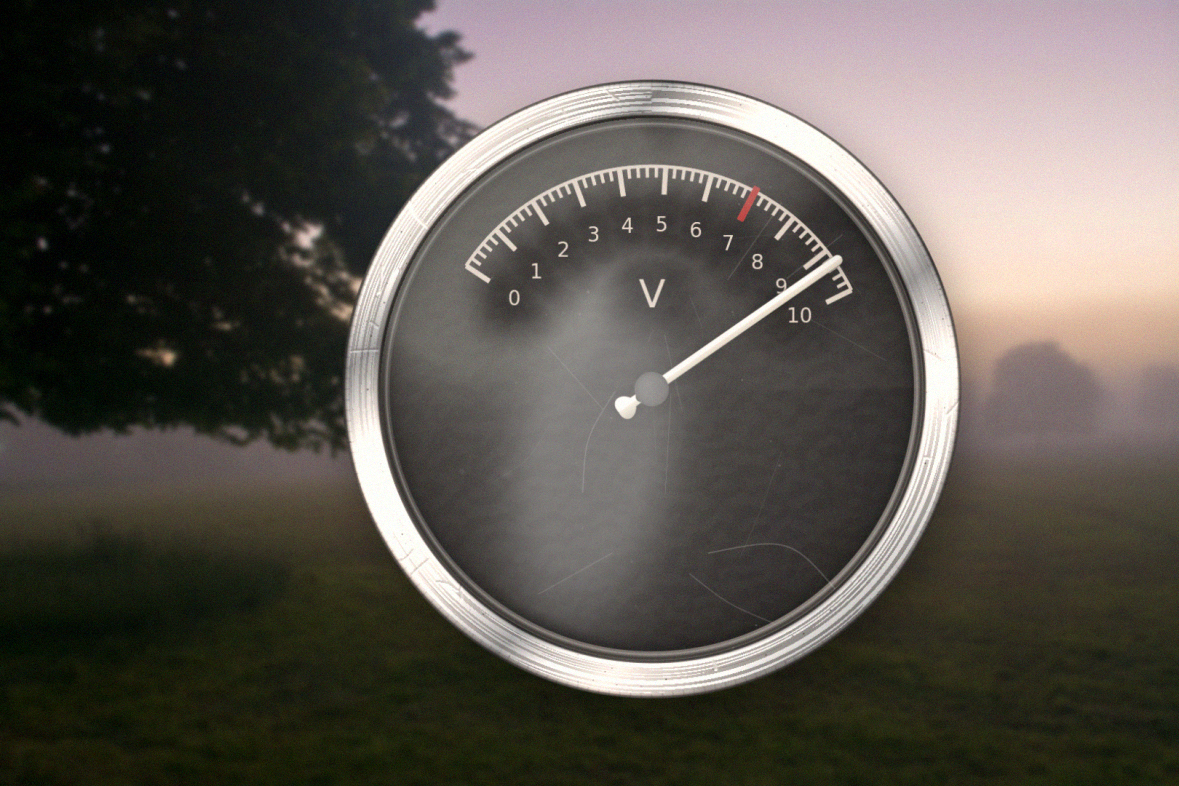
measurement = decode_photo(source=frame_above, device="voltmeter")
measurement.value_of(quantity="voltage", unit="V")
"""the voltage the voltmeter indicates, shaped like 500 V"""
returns 9.3 V
